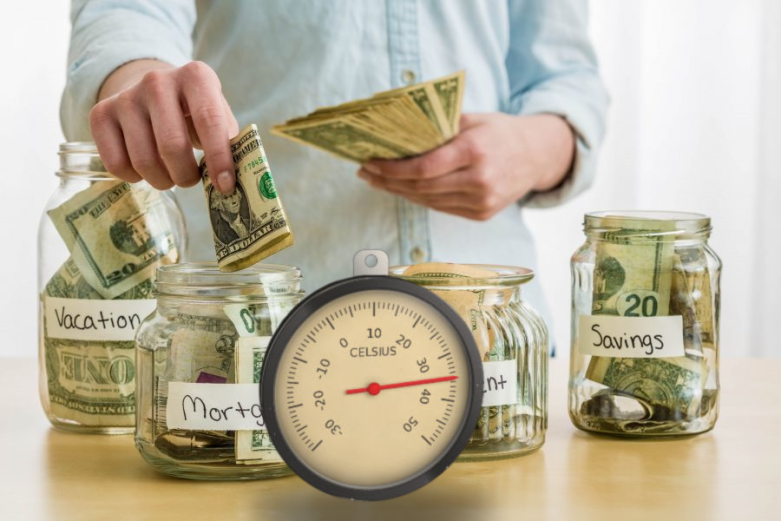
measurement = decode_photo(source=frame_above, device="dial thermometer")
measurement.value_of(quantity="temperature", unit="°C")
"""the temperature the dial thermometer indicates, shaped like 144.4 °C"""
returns 35 °C
